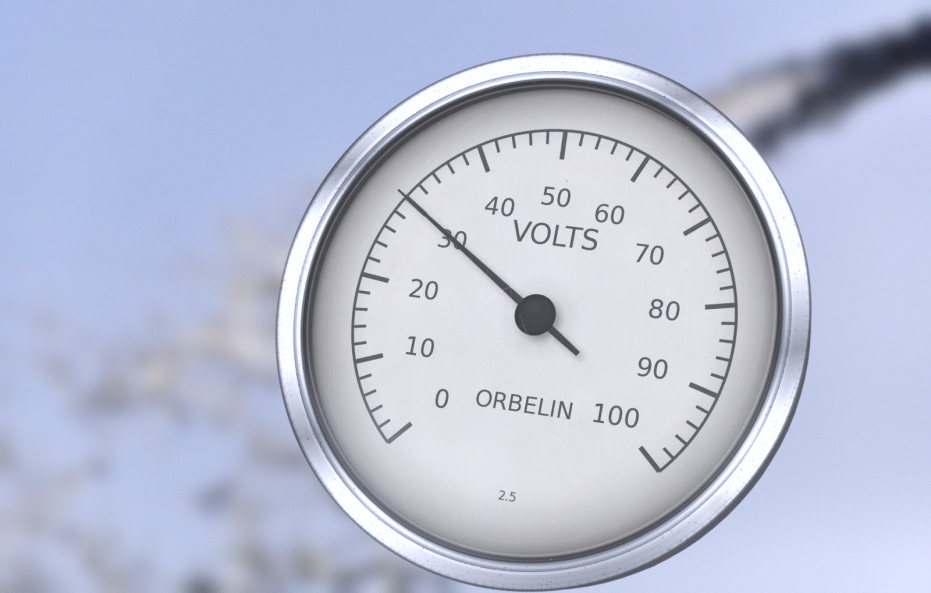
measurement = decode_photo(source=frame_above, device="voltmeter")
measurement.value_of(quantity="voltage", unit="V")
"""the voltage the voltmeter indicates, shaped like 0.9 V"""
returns 30 V
